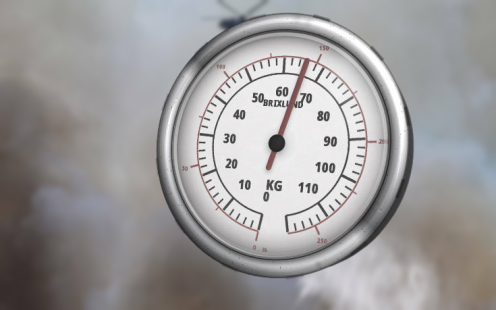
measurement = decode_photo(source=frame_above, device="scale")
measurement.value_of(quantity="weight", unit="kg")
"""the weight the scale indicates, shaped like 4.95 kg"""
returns 66 kg
